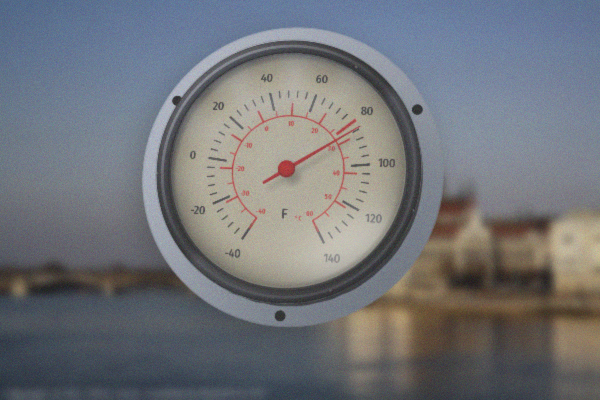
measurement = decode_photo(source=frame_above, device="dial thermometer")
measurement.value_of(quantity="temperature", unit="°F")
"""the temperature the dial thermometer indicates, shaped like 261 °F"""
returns 84 °F
